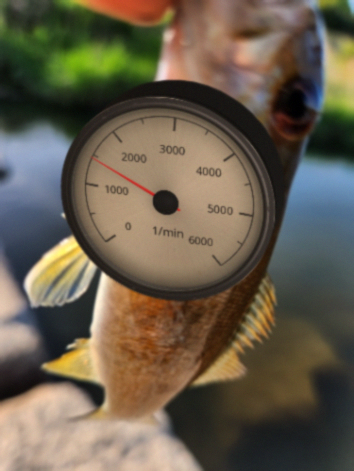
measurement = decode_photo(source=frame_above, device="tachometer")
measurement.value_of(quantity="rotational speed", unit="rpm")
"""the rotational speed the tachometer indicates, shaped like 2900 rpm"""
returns 1500 rpm
